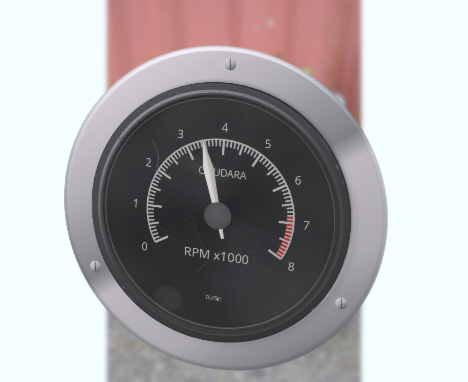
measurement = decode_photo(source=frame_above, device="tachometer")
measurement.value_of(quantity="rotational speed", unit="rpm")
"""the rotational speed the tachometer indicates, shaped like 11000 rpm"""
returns 3500 rpm
